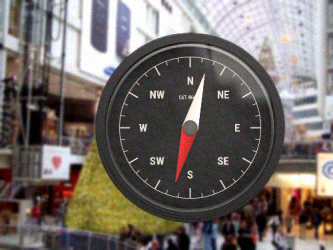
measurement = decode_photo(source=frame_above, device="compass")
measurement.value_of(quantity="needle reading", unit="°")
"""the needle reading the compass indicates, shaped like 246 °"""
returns 195 °
